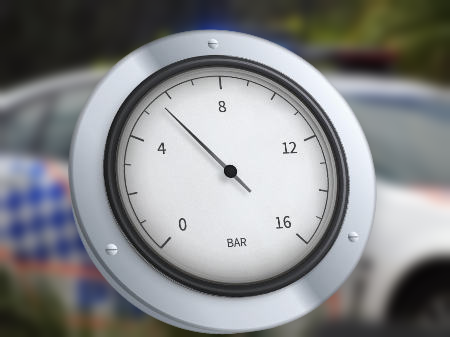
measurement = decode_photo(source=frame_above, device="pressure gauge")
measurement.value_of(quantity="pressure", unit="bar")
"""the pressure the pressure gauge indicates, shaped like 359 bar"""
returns 5.5 bar
